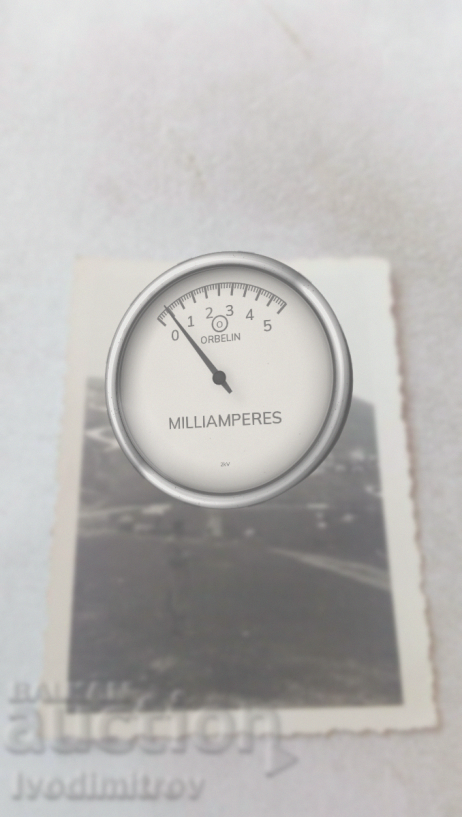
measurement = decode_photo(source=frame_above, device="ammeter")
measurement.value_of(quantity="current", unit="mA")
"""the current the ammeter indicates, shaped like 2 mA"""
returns 0.5 mA
